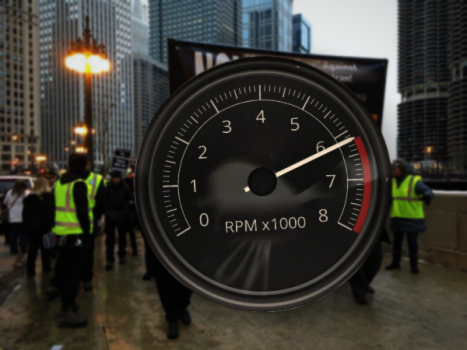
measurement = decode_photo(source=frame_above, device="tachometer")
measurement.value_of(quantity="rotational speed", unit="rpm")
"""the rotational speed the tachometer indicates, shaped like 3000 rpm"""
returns 6200 rpm
